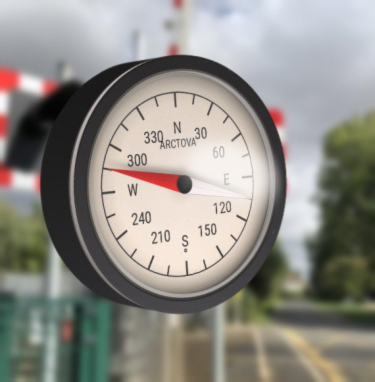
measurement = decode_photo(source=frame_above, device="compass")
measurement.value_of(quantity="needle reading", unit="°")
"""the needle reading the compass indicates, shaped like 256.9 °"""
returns 285 °
